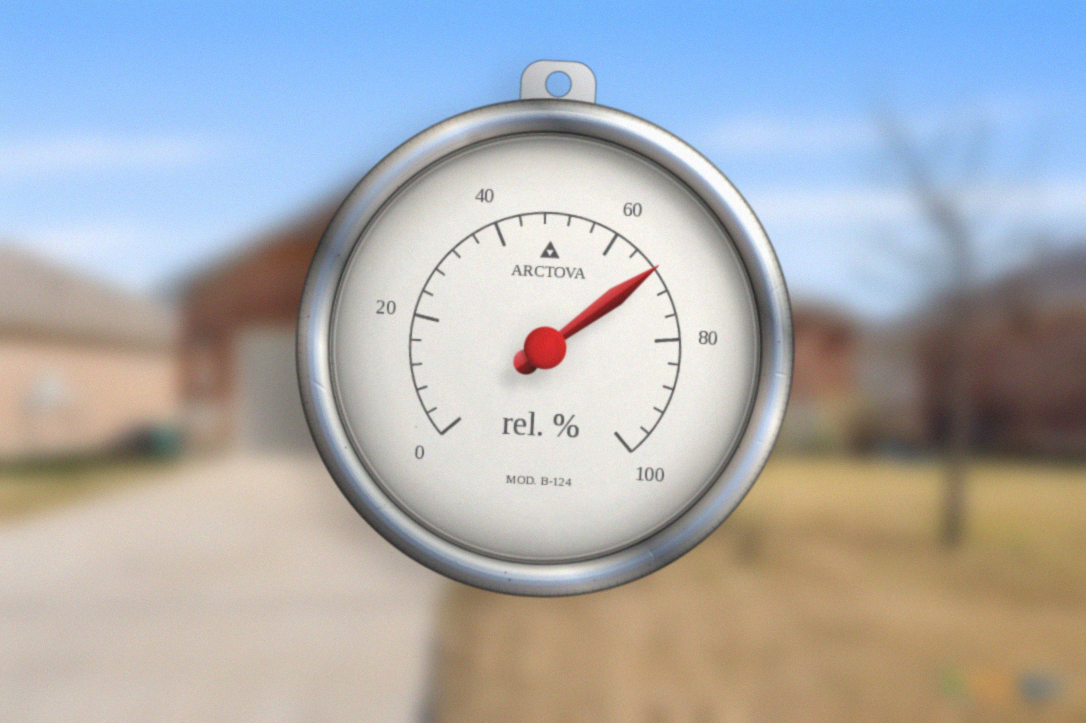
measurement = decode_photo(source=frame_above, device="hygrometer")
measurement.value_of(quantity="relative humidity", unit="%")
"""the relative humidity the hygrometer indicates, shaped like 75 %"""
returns 68 %
